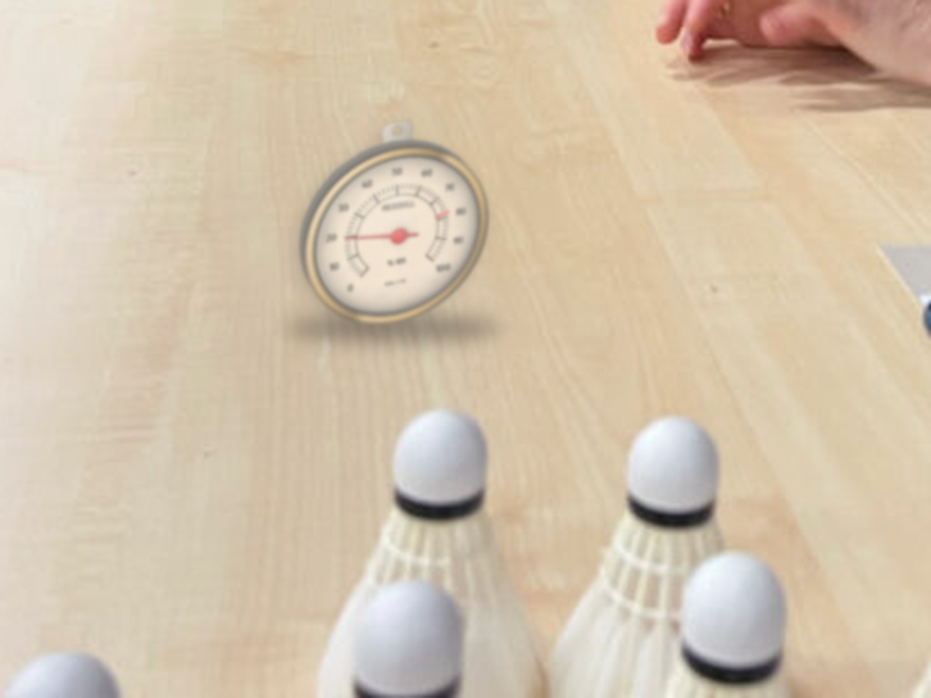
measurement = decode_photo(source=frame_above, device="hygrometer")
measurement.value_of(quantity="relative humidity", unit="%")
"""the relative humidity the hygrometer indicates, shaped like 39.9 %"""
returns 20 %
